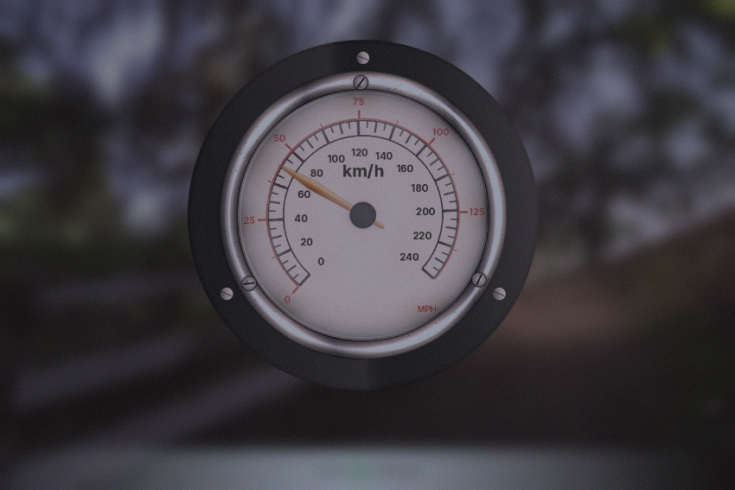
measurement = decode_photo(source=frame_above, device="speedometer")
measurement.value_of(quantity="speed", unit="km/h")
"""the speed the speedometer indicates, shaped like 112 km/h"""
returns 70 km/h
